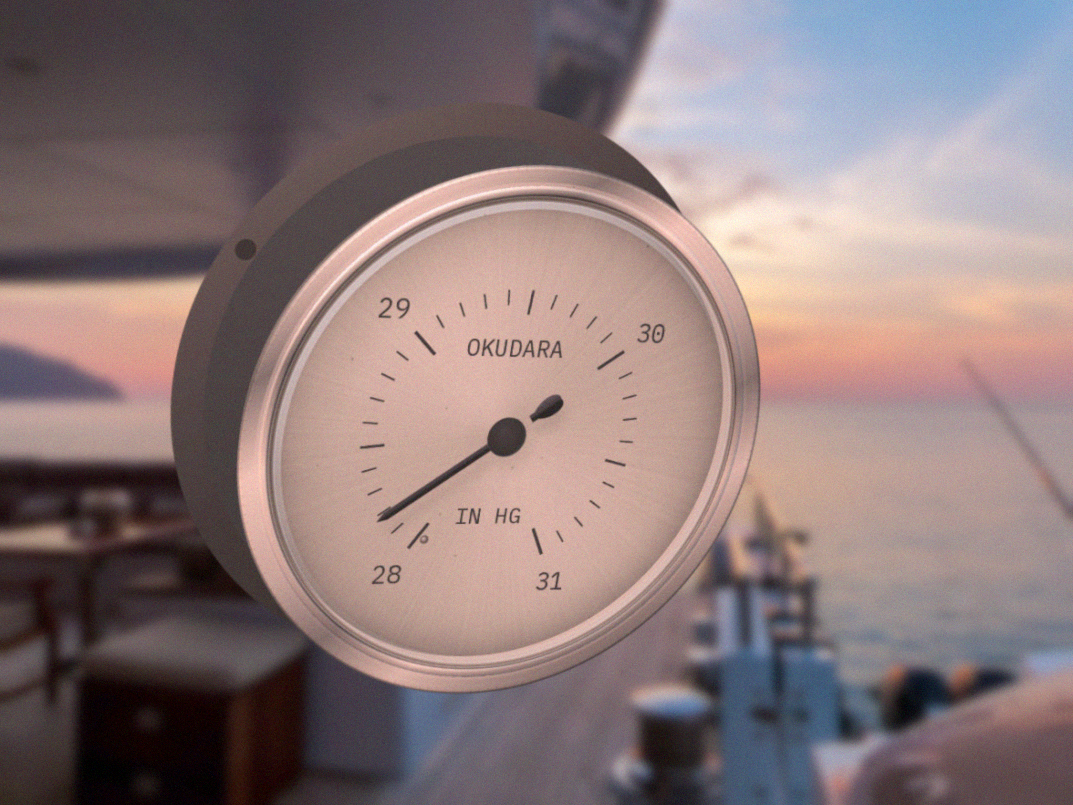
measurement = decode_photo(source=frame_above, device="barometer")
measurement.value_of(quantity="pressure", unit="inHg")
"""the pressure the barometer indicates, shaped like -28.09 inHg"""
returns 28.2 inHg
